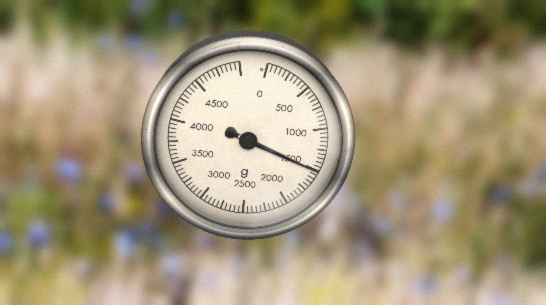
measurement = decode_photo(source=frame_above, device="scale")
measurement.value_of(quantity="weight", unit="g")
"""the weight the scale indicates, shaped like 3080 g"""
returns 1500 g
